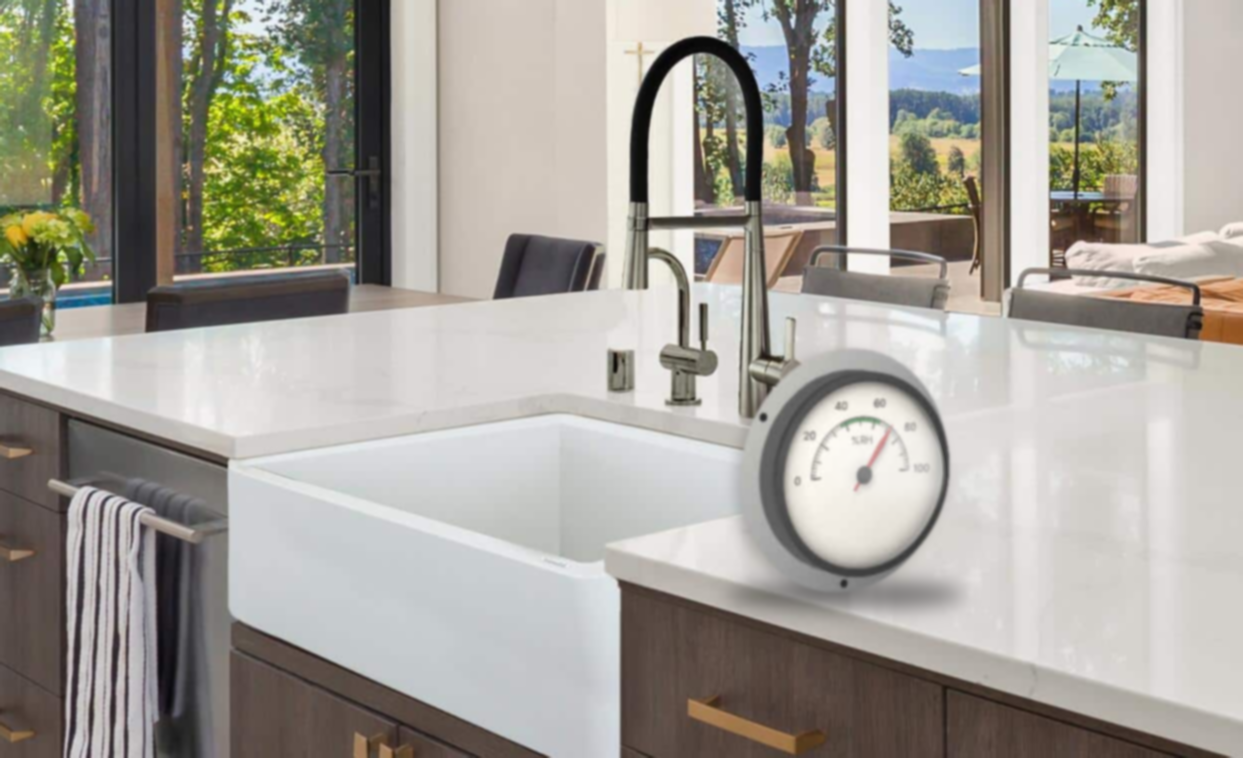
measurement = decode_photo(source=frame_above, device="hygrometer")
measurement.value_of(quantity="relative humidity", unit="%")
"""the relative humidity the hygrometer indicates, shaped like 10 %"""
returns 70 %
